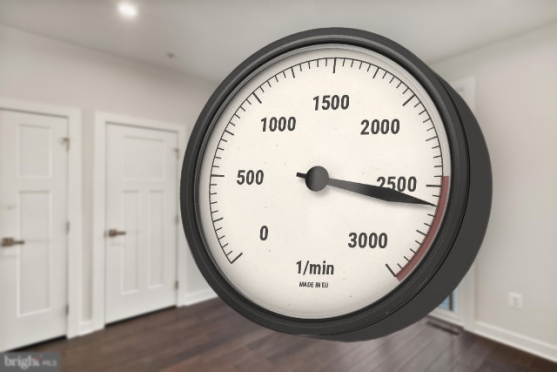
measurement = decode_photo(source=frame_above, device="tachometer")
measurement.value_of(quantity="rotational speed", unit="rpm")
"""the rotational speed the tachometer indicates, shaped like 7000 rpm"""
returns 2600 rpm
